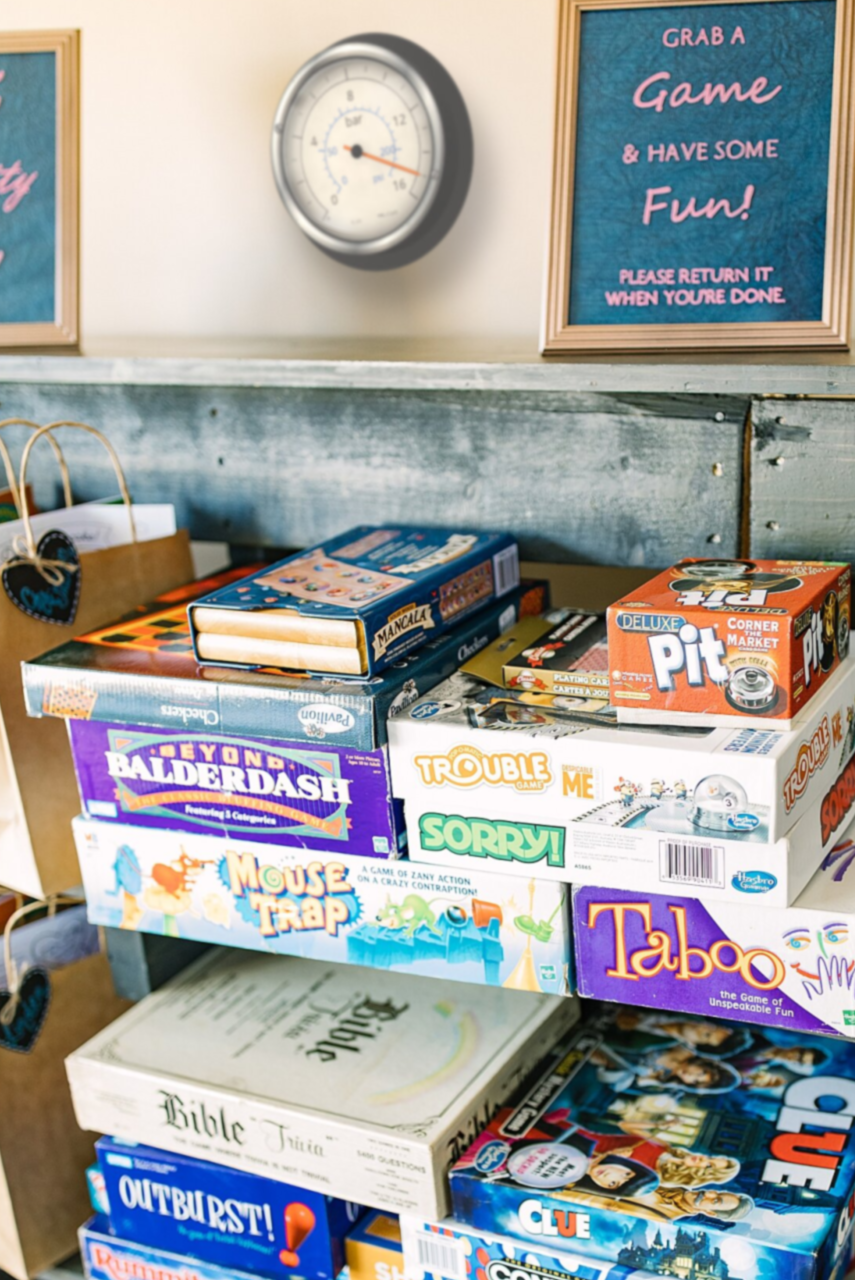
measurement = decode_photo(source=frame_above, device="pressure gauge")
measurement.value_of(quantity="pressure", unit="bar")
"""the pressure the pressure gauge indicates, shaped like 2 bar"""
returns 15 bar
